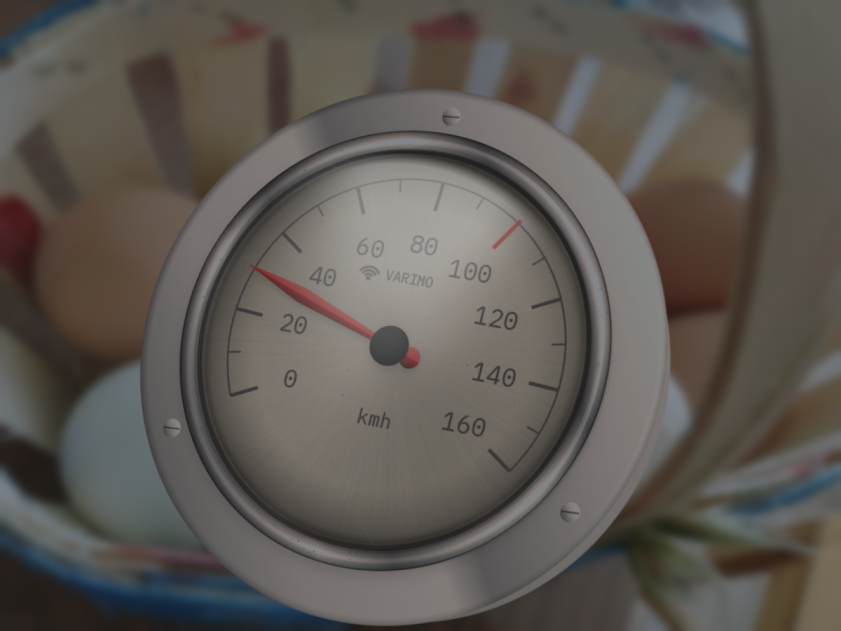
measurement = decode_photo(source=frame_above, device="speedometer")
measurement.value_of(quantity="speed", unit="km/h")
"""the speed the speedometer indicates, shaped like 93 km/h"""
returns 30 km/h
